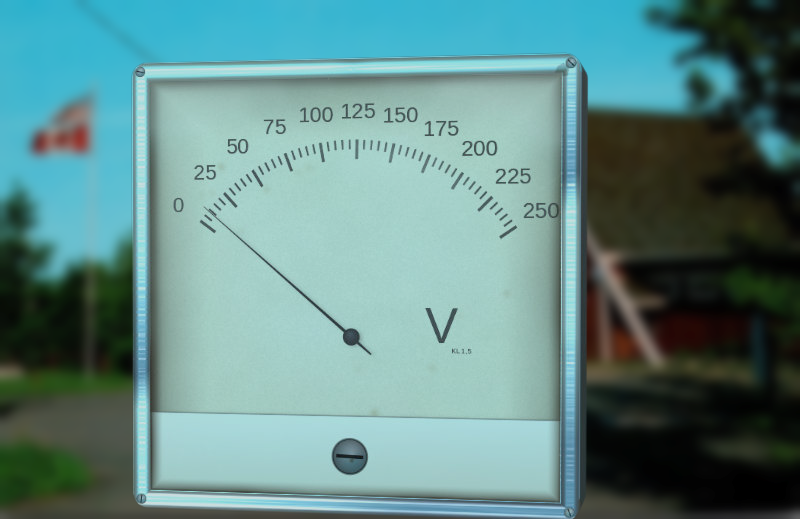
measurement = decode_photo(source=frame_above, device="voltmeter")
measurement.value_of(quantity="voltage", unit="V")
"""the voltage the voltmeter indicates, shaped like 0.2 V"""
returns 10 V
